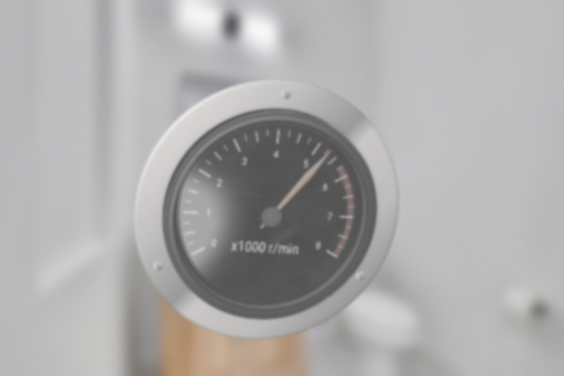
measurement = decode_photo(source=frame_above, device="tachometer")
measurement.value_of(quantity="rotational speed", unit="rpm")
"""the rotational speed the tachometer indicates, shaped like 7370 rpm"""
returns 5250 rpm
